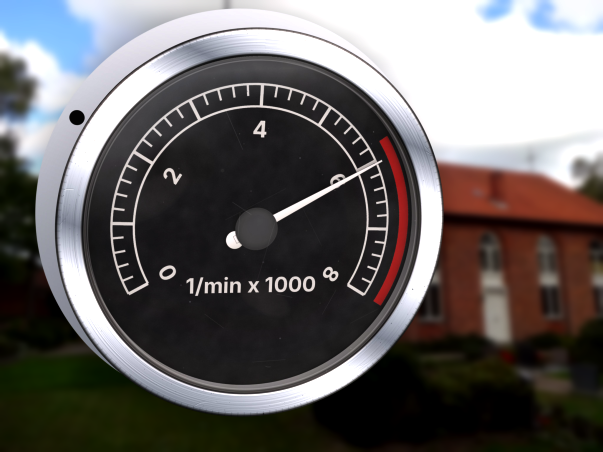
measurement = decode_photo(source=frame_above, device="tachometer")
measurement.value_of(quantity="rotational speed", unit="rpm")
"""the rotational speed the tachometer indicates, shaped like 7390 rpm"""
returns 6000 rpm
